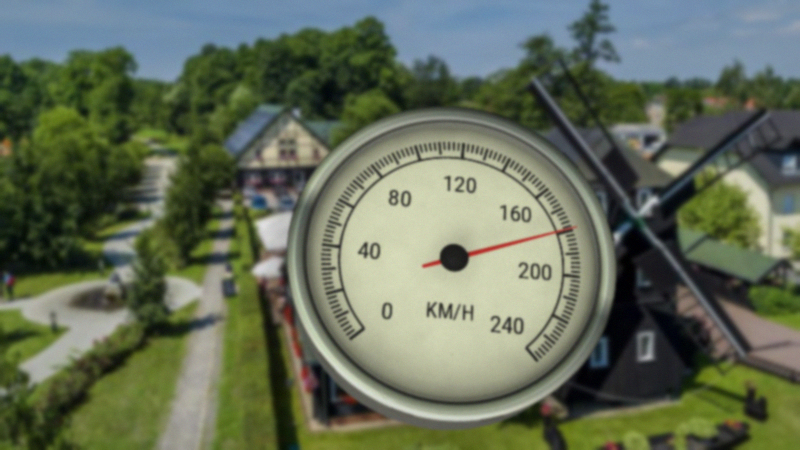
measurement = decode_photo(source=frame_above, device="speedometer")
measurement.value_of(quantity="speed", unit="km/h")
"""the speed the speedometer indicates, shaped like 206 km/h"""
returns 180 km/h
